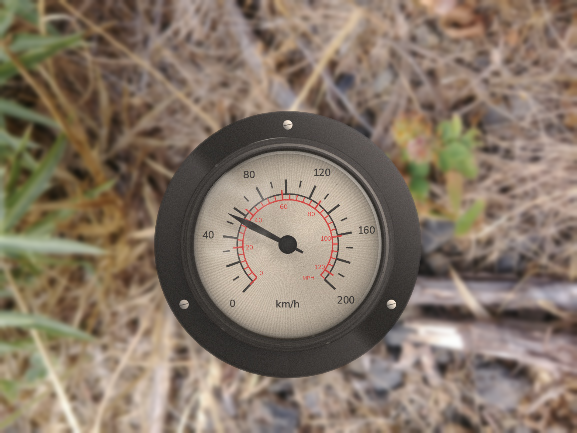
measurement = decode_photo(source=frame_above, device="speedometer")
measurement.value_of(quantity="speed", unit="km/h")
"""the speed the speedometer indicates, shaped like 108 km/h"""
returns 55 km/h
